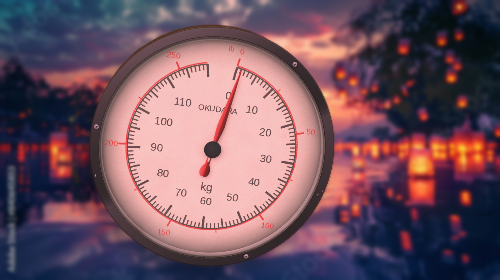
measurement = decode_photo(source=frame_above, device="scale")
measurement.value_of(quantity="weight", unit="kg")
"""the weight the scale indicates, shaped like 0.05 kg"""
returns 1 kg
